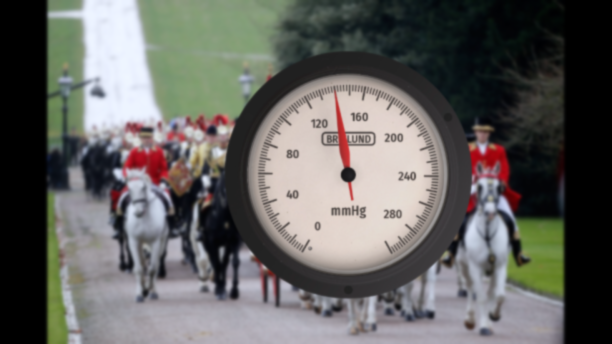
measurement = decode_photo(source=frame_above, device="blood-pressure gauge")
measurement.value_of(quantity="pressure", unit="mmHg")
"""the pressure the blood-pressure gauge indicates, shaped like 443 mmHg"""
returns 140 mmHg
